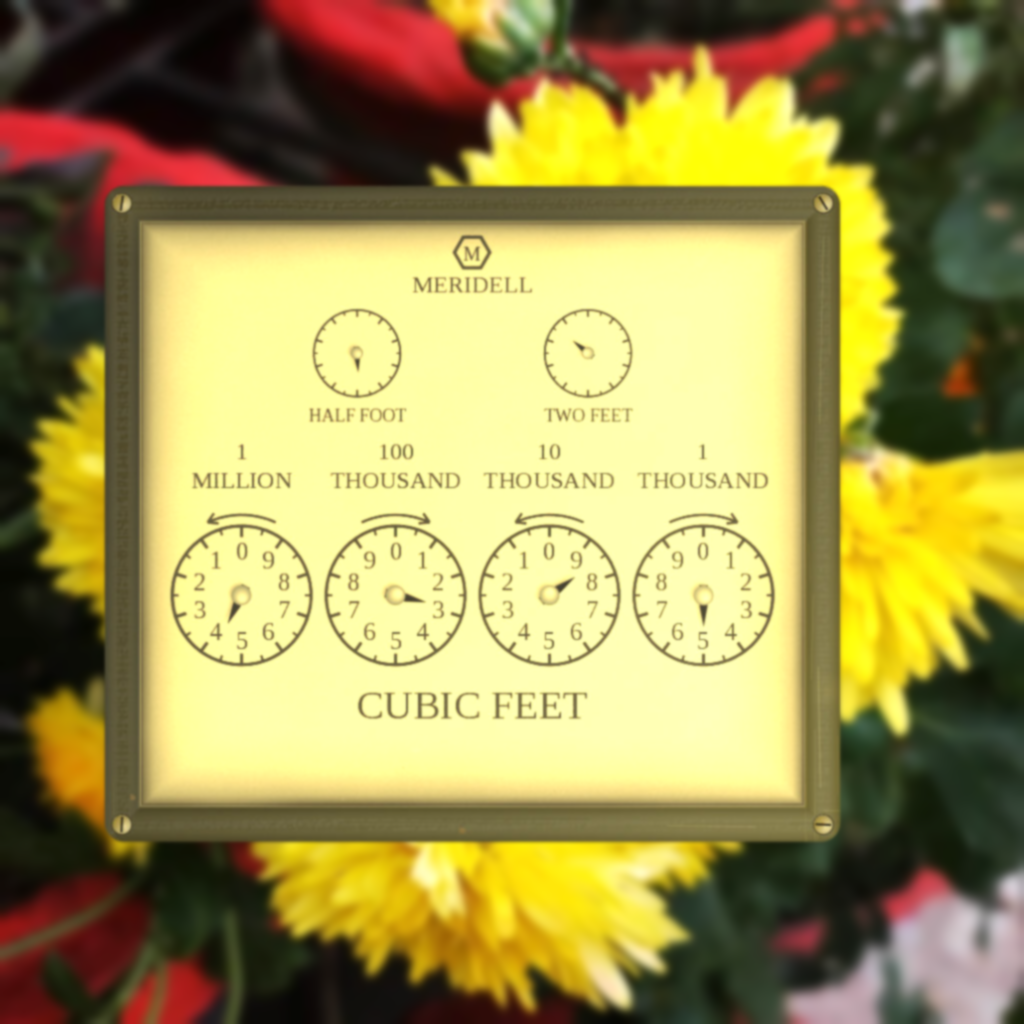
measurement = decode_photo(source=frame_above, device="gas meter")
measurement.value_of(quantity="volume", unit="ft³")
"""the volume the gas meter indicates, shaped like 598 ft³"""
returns 428500 ft³
